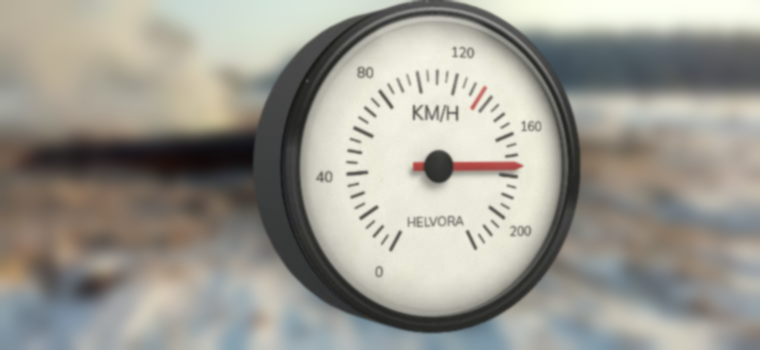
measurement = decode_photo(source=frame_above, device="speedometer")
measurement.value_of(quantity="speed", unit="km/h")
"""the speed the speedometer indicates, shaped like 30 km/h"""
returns 175 km/h
